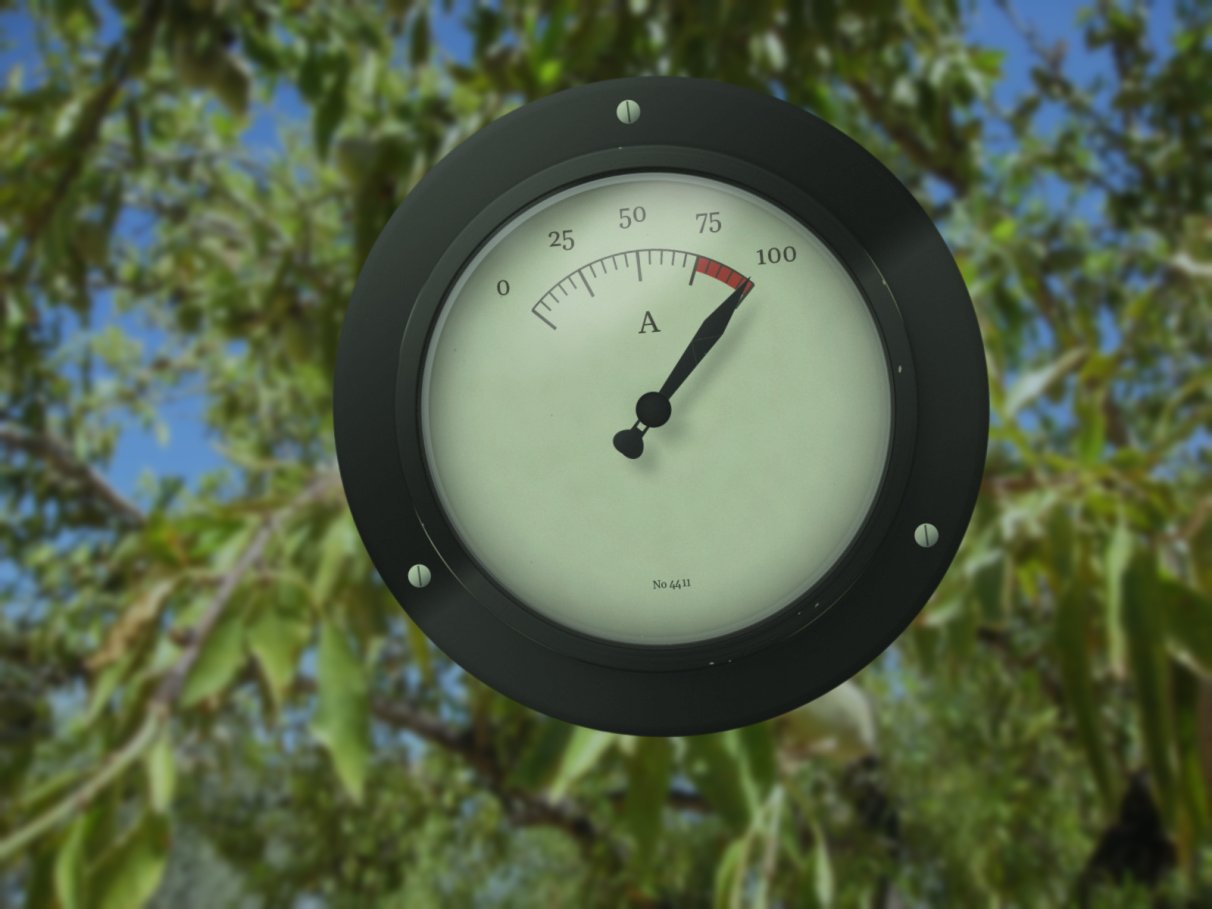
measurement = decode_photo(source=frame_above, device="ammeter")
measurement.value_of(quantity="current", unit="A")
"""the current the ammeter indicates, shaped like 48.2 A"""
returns 97.5 A
